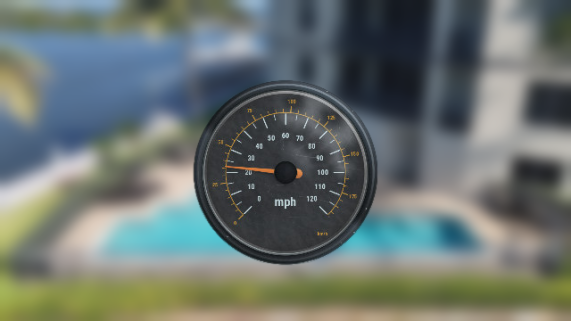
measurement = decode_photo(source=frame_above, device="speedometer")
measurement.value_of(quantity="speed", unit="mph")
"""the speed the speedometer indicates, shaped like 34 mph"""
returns 22.5 mph
